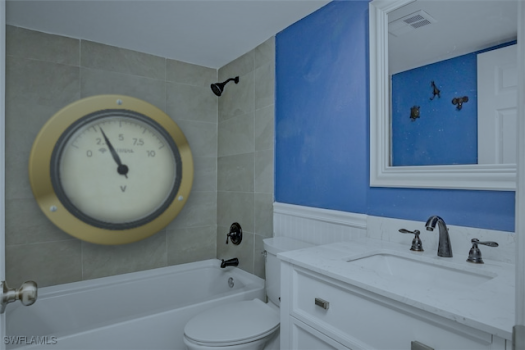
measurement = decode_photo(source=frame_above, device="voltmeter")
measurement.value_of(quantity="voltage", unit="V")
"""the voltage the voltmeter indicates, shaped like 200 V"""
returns 3 V
